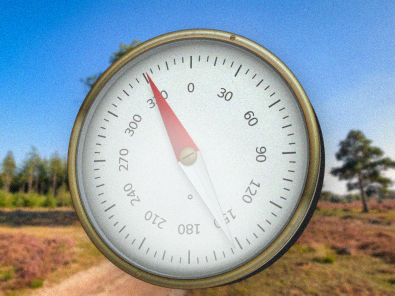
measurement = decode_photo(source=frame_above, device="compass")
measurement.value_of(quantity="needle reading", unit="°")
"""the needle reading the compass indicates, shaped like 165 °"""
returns 332.5 °
